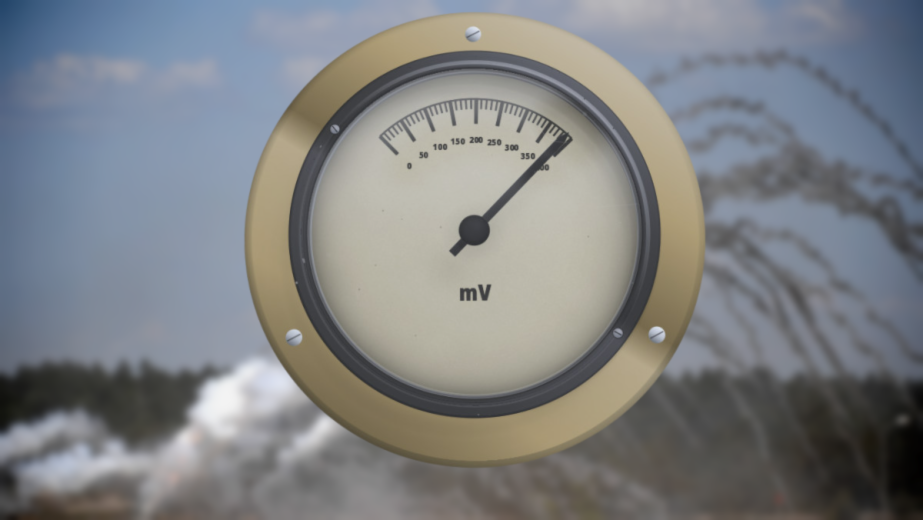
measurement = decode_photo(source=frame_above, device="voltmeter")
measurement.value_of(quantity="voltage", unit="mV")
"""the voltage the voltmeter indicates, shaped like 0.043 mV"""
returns 390 mV
